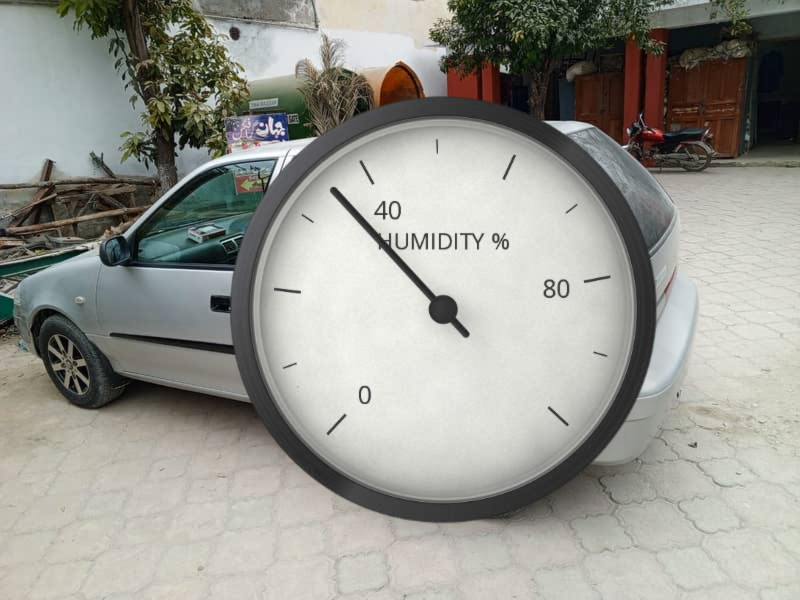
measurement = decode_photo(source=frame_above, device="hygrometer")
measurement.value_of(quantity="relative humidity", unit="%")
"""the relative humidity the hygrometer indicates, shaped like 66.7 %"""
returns 35 %
